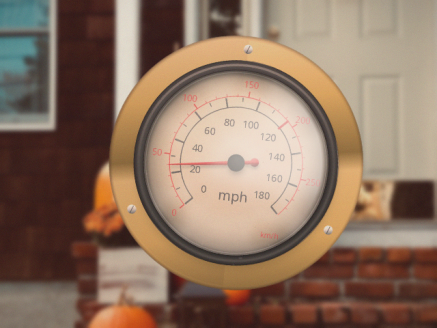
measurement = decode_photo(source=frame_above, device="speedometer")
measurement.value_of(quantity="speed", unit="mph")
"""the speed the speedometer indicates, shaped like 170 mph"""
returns 25 mph
